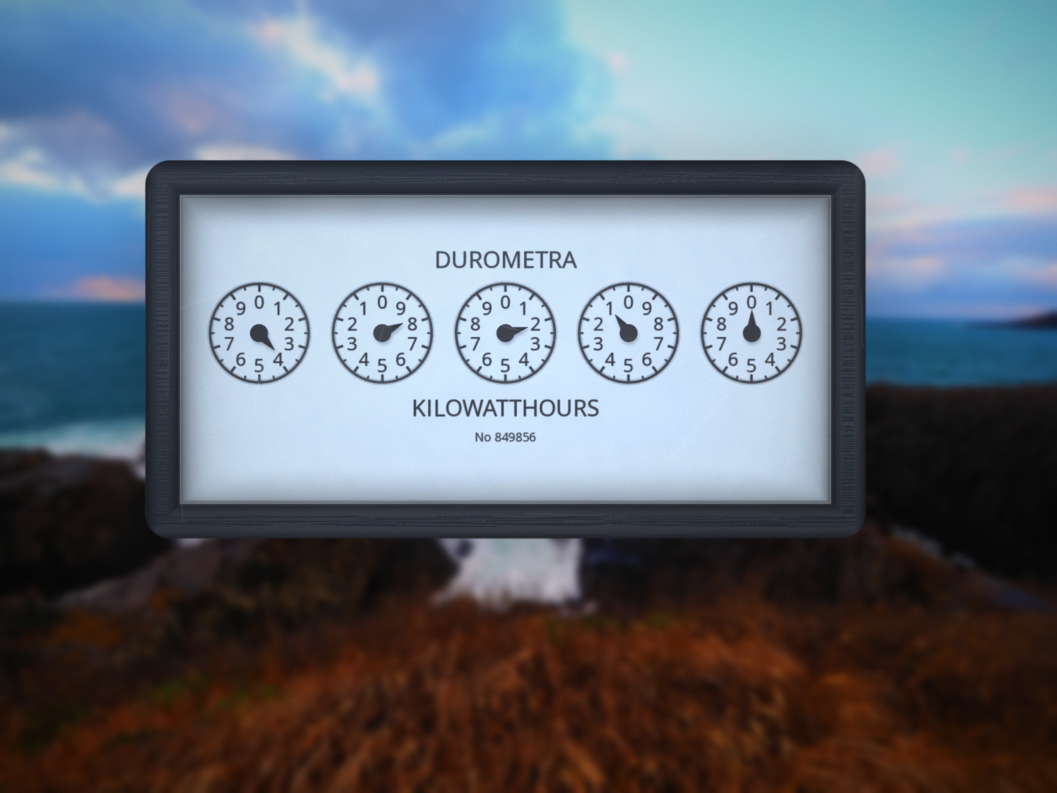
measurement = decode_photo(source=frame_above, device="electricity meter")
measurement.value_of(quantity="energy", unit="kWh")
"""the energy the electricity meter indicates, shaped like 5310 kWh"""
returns 38210 kWh
